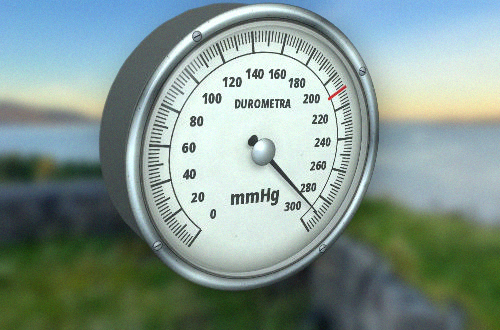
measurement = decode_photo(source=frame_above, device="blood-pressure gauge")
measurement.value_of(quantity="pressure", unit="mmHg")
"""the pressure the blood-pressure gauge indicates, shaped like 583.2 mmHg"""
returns 290 mmHg
